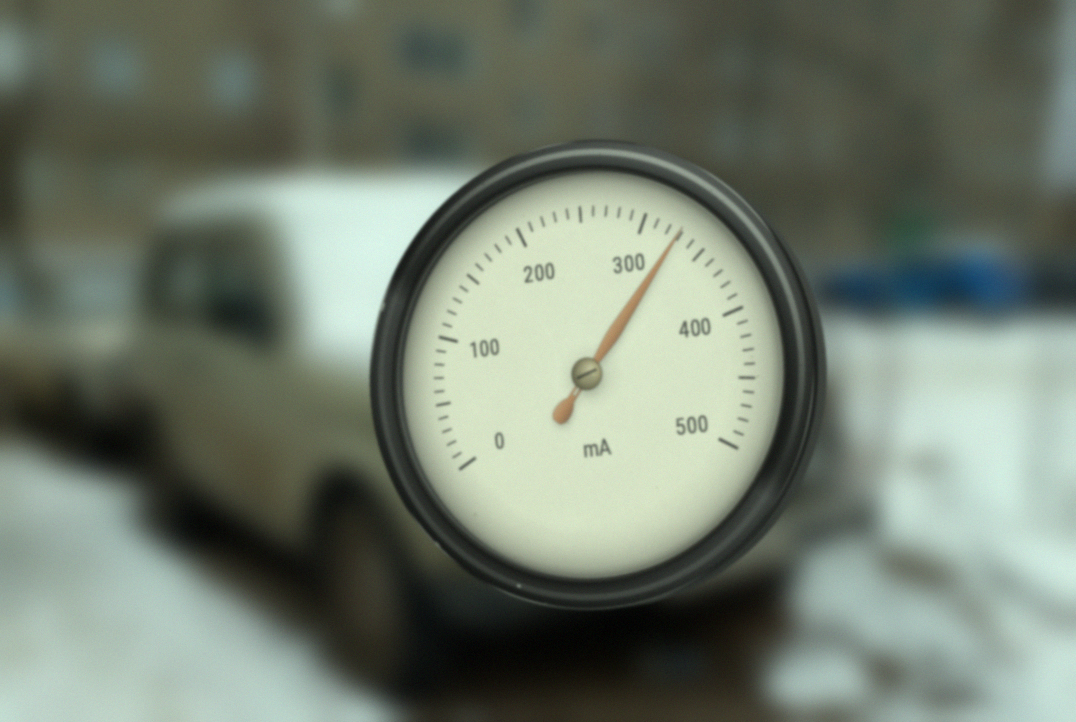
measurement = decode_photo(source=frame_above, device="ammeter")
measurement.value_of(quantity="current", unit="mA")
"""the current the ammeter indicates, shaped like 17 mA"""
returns 330 mA
